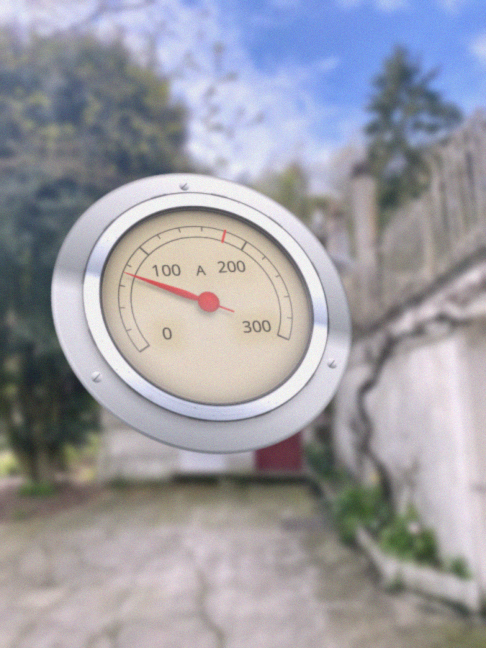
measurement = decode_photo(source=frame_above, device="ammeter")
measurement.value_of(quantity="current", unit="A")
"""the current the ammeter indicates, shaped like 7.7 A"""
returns 70 A
